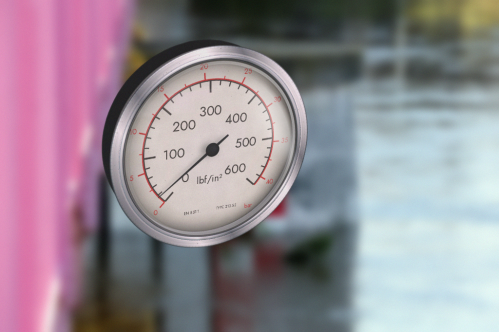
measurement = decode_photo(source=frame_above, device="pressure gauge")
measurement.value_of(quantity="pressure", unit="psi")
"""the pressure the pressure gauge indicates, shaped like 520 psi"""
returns 20 psi
